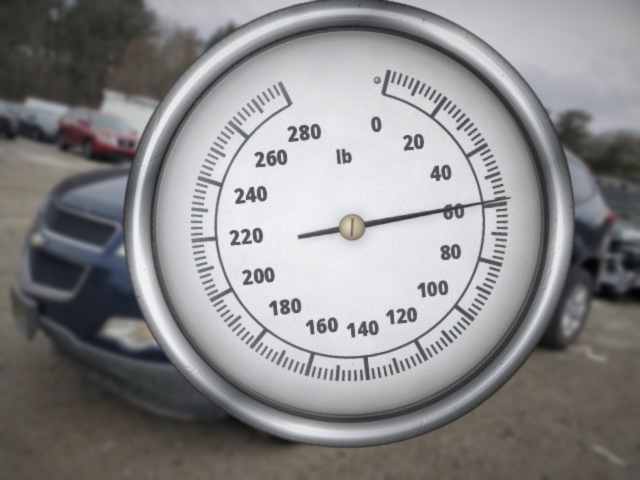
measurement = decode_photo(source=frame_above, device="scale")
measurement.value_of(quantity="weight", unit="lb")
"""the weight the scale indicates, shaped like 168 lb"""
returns 58 lb
